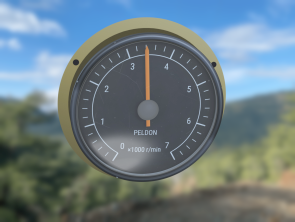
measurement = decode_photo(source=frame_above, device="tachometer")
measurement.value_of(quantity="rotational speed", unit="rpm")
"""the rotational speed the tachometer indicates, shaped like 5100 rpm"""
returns 3400 rpm
